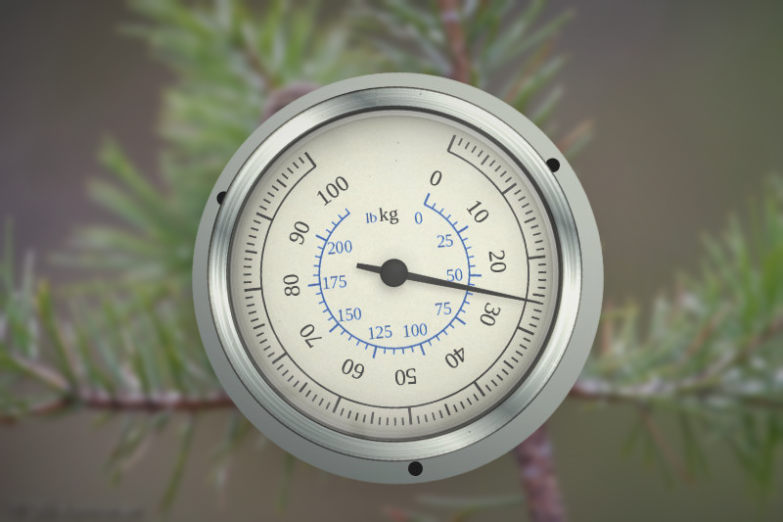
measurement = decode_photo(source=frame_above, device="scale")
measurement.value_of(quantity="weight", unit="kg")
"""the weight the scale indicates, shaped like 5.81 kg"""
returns 26 kg
